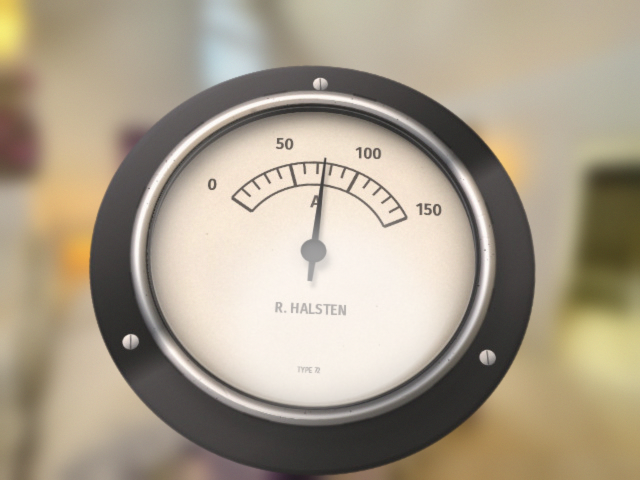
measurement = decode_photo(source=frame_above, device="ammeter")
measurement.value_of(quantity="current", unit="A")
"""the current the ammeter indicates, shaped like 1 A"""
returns 75 A
